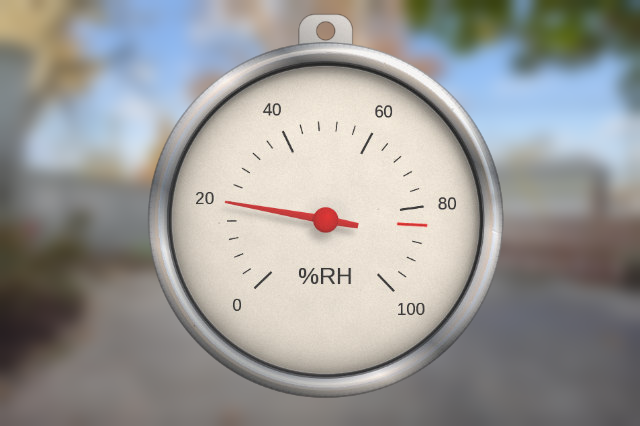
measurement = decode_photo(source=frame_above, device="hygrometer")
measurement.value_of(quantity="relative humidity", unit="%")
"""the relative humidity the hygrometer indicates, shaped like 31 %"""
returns 20 %
